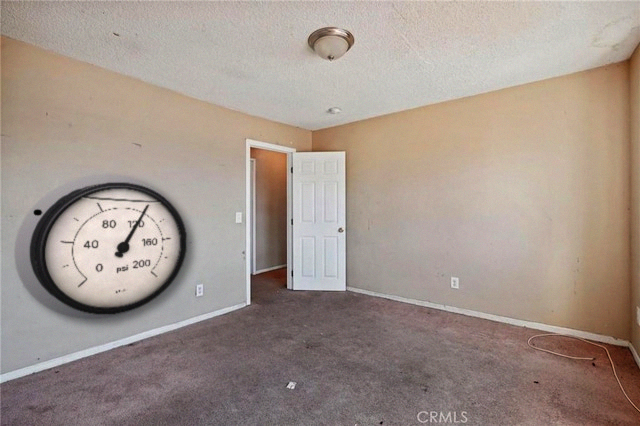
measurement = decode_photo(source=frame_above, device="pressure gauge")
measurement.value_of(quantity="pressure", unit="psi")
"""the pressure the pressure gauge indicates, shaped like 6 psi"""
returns 120 psi
